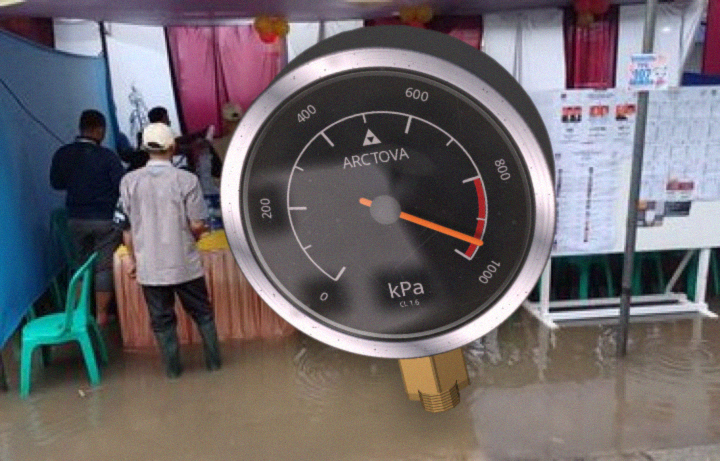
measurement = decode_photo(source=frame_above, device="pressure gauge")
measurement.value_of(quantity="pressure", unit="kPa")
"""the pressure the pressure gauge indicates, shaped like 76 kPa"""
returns 950 kPa
